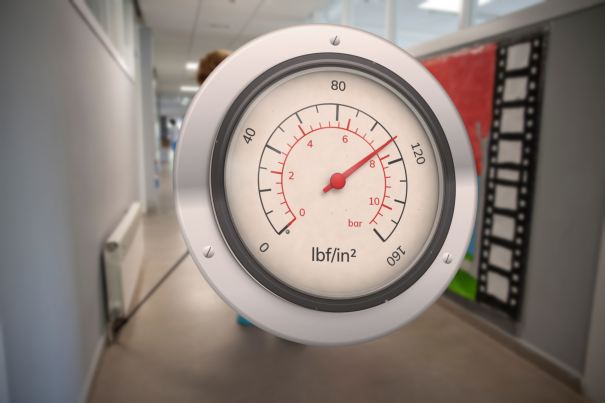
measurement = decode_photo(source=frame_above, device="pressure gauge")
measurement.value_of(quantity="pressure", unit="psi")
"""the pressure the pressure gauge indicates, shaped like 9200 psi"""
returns 110 psi
